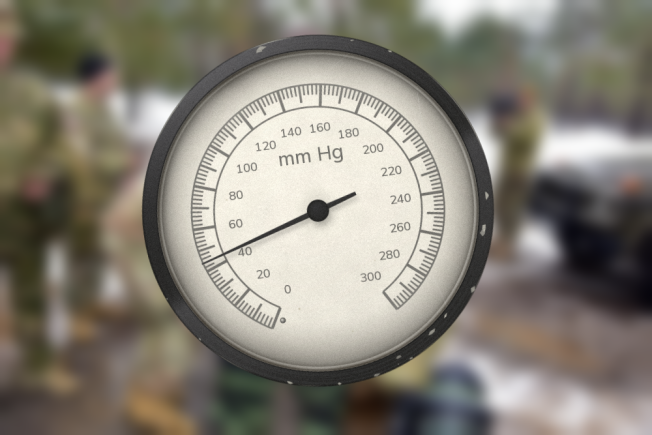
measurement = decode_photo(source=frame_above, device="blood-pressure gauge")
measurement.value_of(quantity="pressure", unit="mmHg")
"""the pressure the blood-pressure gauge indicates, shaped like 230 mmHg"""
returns 44 mmHg
